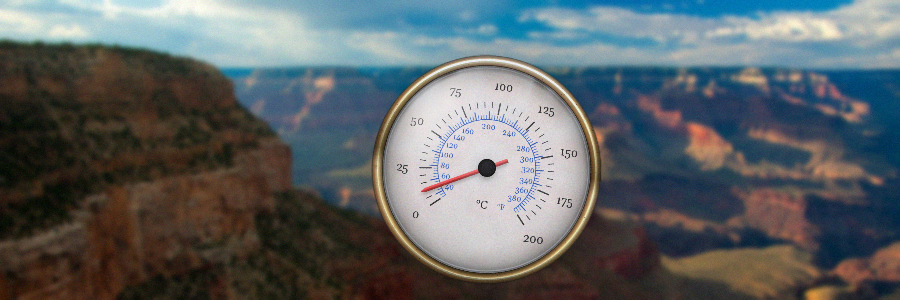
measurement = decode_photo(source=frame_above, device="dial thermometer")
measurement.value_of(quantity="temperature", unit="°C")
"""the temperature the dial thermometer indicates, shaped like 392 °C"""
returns 10 °C
